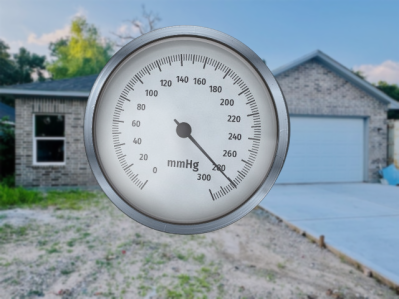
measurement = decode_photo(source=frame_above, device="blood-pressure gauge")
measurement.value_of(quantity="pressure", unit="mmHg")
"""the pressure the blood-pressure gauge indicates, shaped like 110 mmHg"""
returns 280 mmHg
